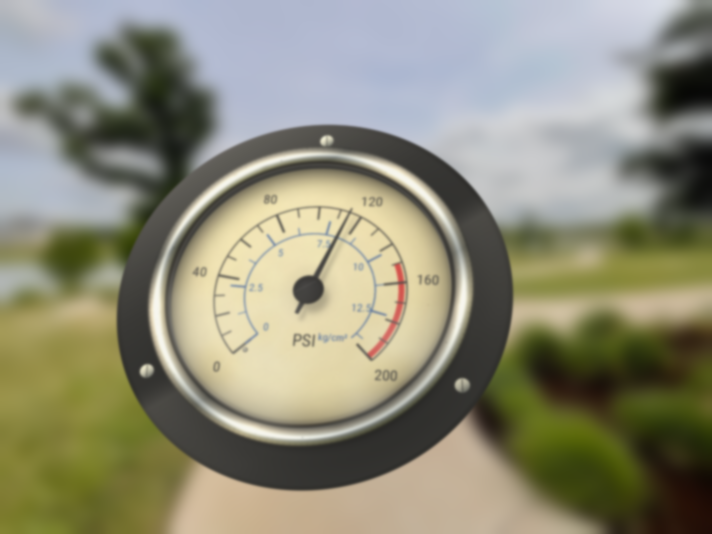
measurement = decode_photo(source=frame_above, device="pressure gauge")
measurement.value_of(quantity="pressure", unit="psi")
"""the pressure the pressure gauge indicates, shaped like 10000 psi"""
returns 115 psi
